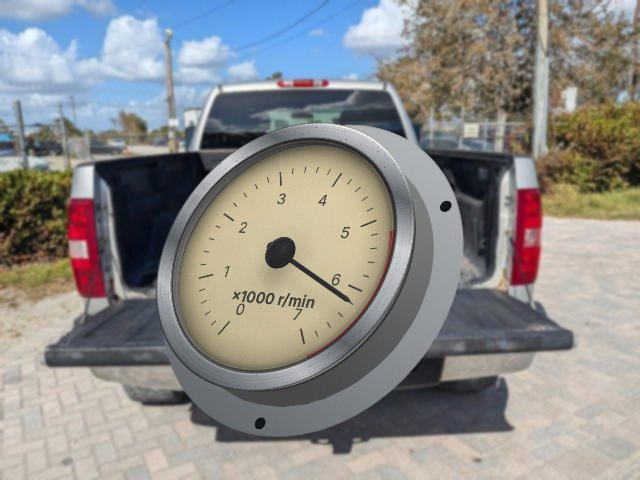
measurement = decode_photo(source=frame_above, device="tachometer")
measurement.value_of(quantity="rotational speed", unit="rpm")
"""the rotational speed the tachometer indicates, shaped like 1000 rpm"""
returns 6200 rpm
